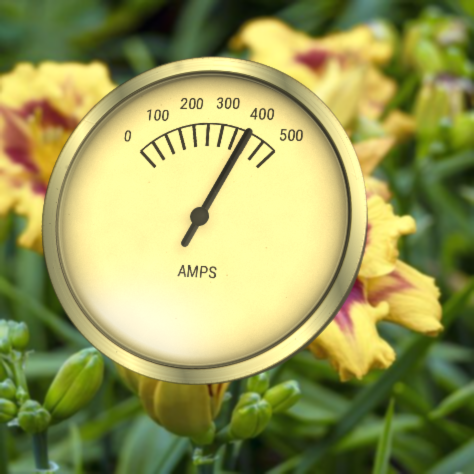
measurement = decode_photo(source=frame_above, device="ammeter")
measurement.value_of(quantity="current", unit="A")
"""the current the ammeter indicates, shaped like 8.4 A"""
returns 400 A
